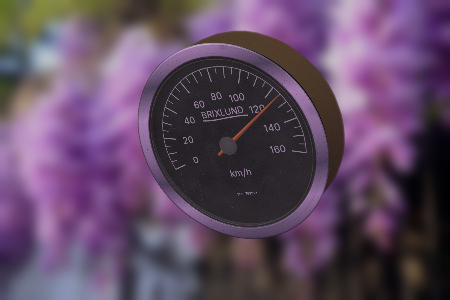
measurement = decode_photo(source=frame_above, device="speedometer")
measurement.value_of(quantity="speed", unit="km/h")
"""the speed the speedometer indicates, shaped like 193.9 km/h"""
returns 125 km/h
